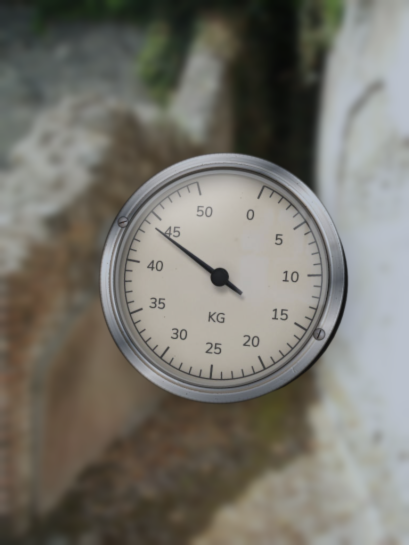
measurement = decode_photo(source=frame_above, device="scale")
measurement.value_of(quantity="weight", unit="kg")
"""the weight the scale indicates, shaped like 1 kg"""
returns 44 kg
